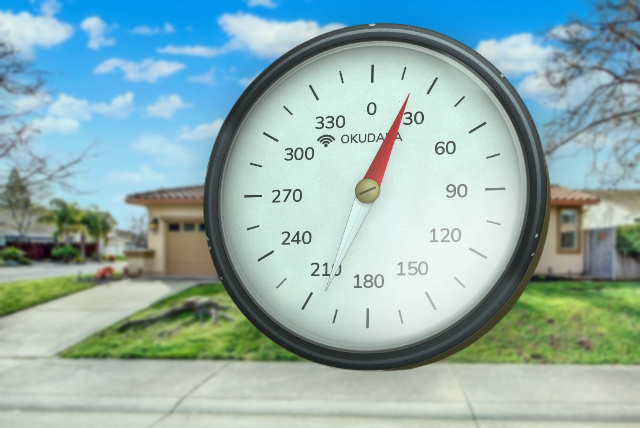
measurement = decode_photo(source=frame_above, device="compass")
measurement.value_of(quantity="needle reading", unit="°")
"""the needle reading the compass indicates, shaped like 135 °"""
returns 22.5 °
